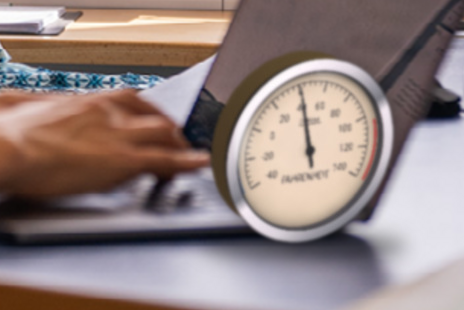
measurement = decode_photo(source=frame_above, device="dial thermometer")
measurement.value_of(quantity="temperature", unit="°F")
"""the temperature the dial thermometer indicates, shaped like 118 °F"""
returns 40 °F
